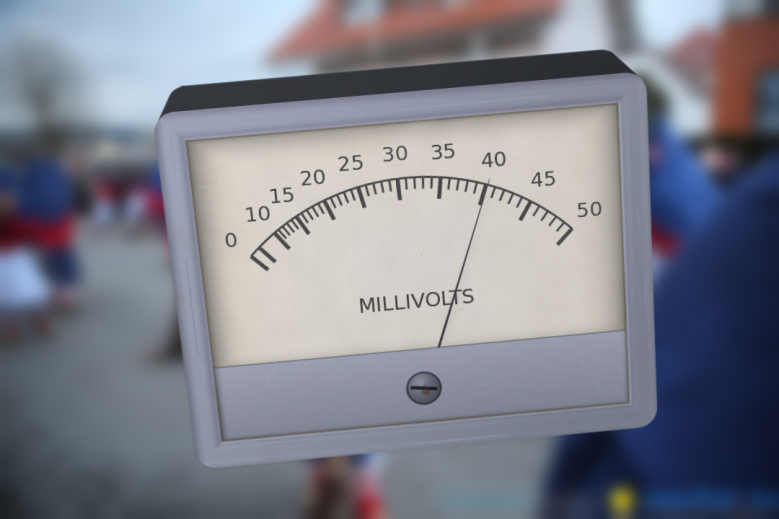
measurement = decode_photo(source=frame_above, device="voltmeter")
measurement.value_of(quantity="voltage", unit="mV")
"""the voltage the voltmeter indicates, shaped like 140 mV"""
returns 40 mV
